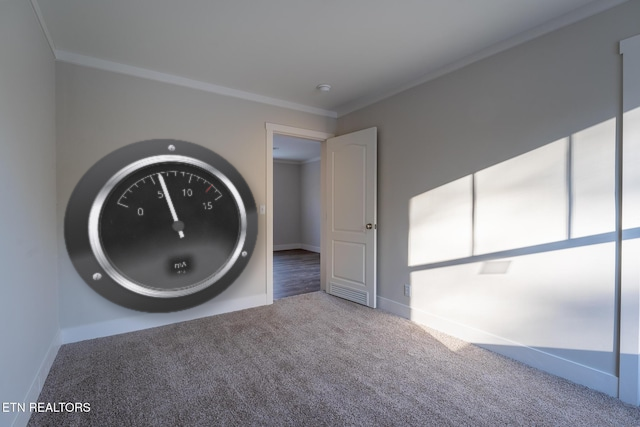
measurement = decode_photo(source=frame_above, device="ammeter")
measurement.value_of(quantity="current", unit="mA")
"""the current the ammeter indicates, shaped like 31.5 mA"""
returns 6 mA
